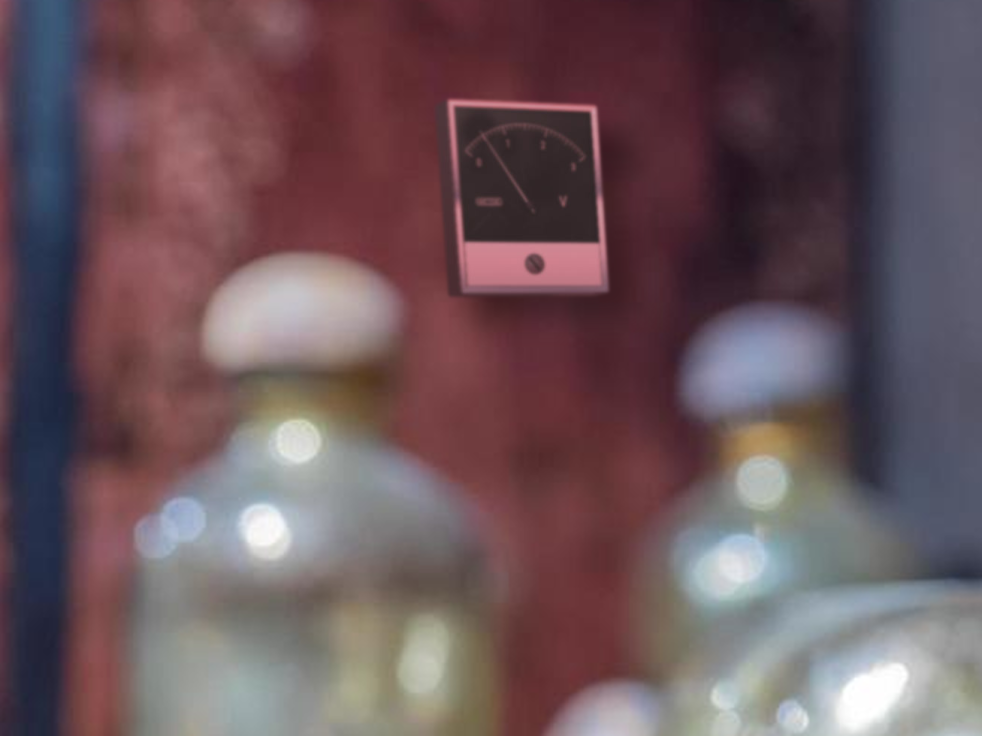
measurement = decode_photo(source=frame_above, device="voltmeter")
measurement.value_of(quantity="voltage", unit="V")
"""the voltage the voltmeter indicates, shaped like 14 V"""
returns 0.5 V
